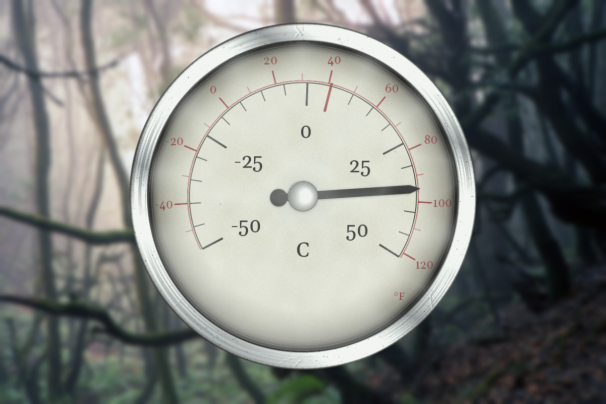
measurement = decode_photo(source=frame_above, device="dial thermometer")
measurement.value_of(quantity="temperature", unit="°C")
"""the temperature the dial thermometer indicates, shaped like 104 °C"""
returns 35 °C
